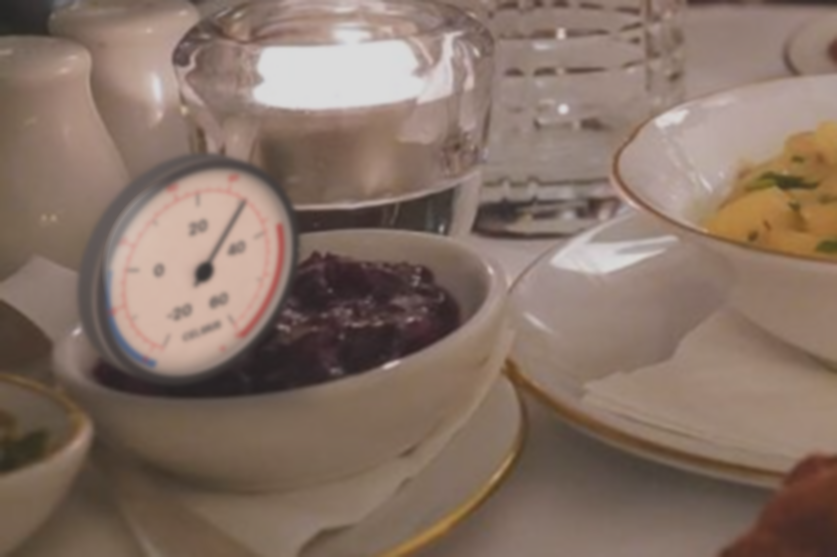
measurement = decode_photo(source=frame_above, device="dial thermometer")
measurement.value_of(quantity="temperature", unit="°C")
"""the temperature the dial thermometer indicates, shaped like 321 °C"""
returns 30 °C
